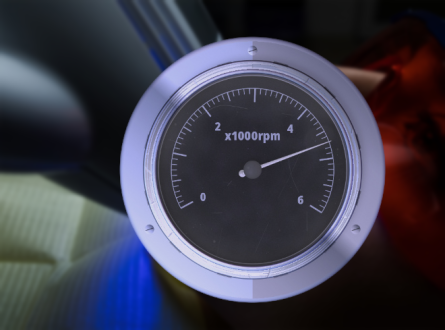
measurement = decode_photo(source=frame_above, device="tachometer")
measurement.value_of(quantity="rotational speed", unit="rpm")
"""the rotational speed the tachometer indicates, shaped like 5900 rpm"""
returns 4700 rpm
